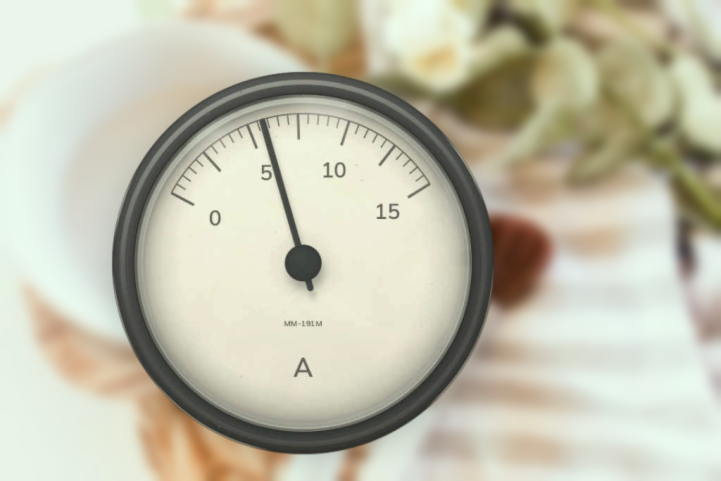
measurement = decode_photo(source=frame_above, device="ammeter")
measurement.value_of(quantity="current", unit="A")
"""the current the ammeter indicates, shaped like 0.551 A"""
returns 5.75 A
